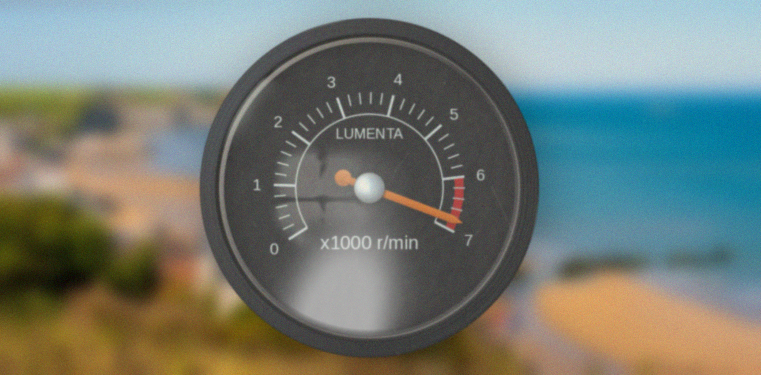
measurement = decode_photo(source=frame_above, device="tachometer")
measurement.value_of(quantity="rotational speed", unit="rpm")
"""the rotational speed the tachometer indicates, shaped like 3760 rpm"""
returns 6800 rpm
